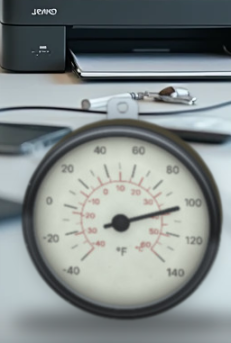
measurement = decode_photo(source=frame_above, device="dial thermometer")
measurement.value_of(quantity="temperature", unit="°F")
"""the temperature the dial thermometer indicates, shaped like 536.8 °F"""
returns 100 °F
